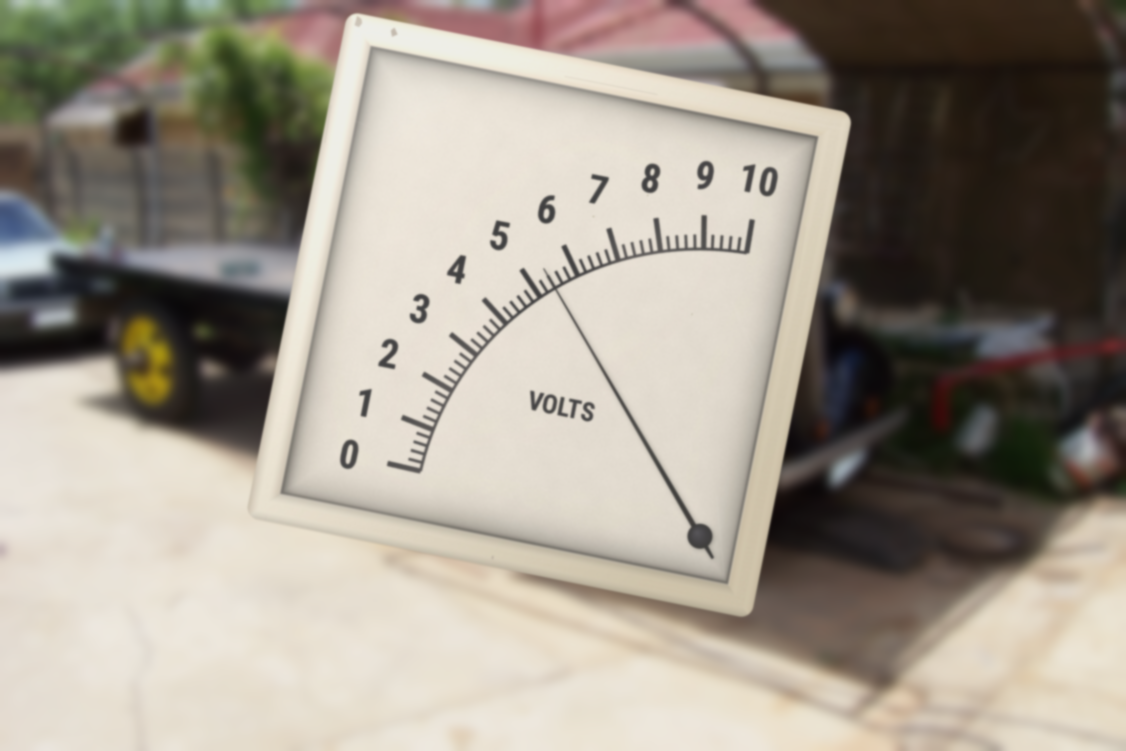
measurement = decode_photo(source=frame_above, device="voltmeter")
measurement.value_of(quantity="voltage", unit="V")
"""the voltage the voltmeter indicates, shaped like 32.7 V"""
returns 5.4 V
